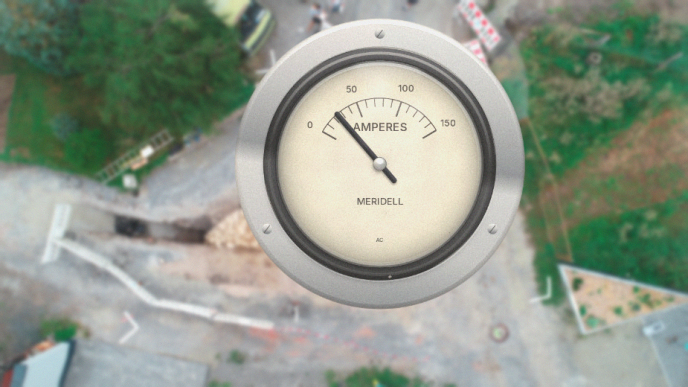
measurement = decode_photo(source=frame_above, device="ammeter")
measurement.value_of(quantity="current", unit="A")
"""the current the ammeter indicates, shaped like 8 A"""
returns 25 A
